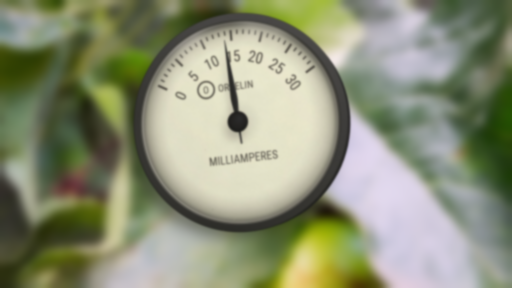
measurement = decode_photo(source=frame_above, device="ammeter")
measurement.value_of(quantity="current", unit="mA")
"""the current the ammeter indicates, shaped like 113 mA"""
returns 14 mA
